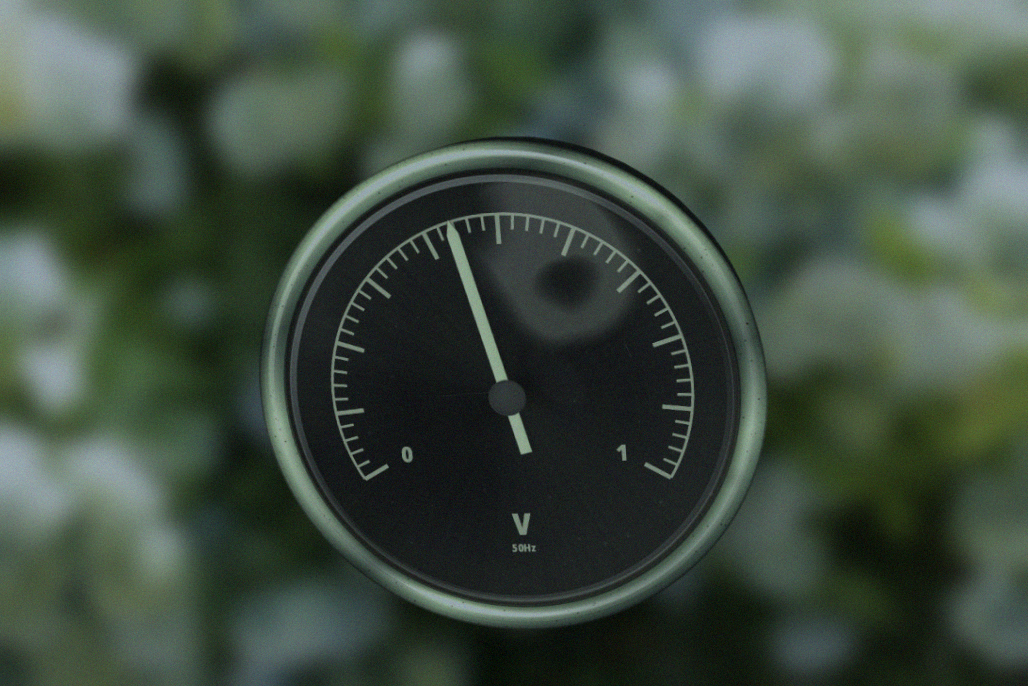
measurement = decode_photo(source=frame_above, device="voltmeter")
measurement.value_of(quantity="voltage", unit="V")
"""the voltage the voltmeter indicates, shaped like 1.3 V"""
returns 0.44 V
